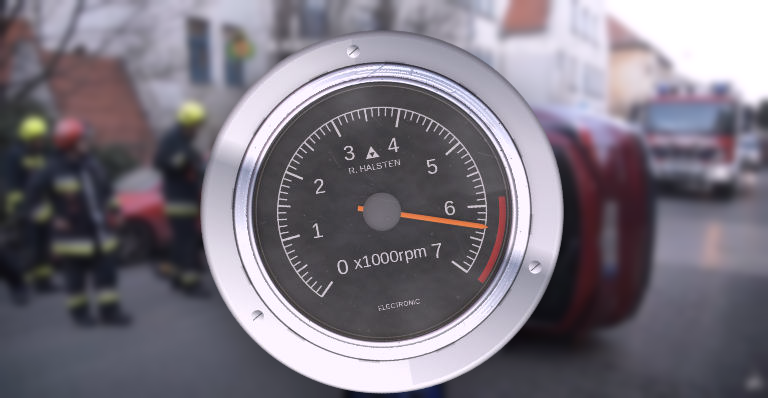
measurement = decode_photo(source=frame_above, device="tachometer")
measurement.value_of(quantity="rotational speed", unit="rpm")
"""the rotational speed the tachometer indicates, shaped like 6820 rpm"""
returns 6300 rpm
